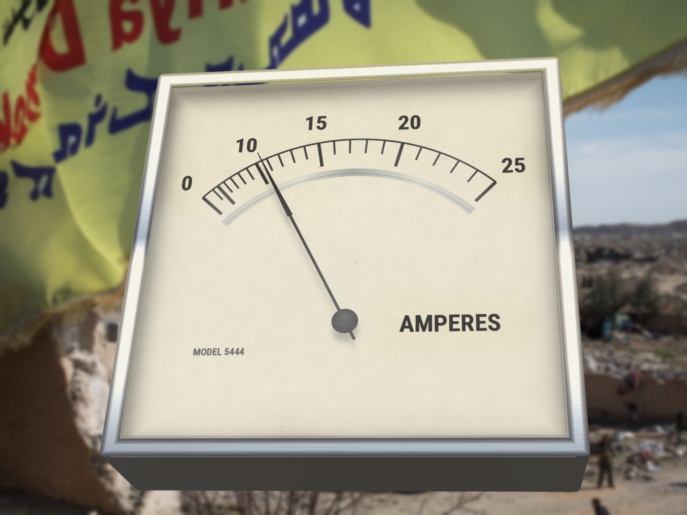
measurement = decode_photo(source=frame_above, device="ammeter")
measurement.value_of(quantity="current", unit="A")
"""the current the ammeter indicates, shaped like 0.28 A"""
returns 10.5 A
